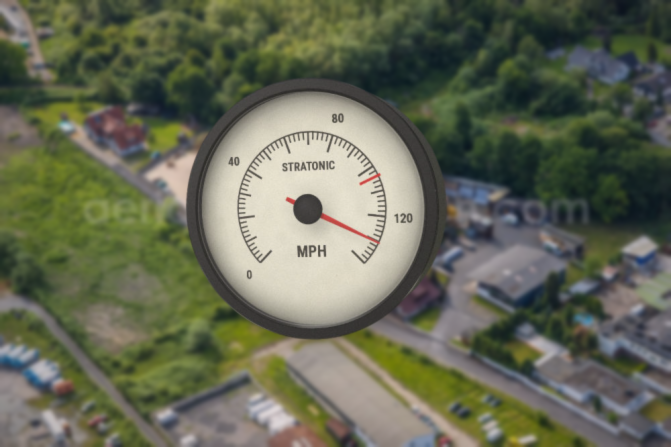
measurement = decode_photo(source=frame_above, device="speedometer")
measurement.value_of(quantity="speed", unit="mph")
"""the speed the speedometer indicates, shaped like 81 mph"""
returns 130 mph
